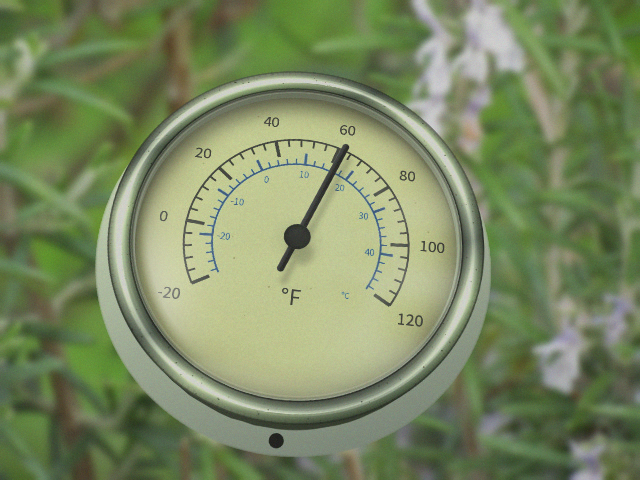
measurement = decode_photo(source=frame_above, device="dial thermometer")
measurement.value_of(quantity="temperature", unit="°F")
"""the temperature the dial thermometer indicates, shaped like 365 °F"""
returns 62 °F
